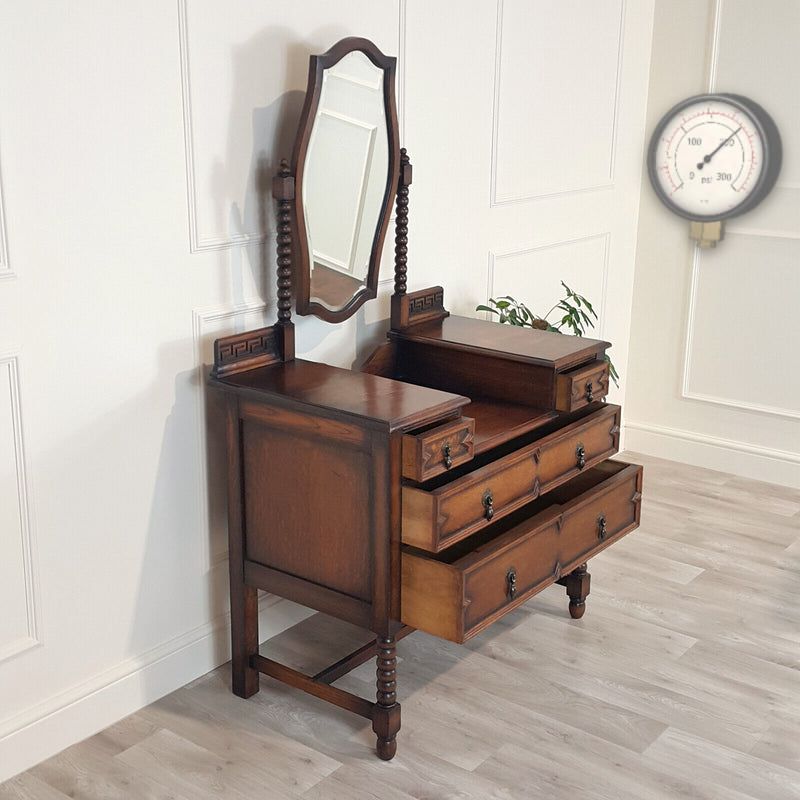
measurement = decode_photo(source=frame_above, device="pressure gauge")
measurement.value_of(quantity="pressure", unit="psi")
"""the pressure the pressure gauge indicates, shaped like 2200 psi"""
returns 200 psi
